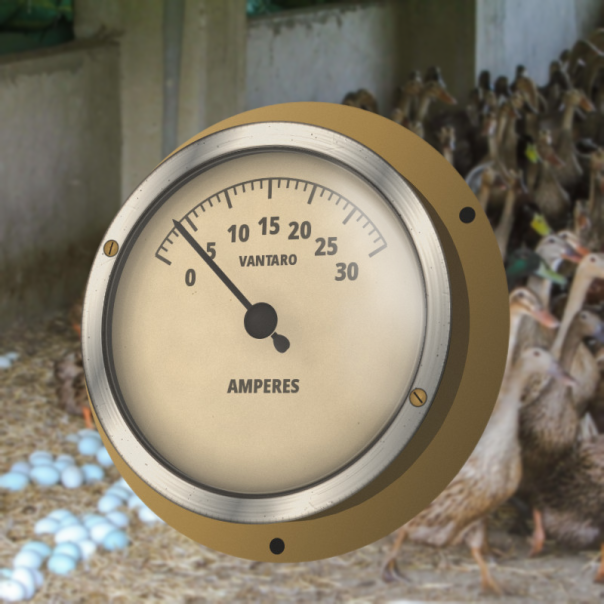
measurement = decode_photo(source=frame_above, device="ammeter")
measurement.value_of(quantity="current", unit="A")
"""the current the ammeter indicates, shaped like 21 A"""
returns 4 A
